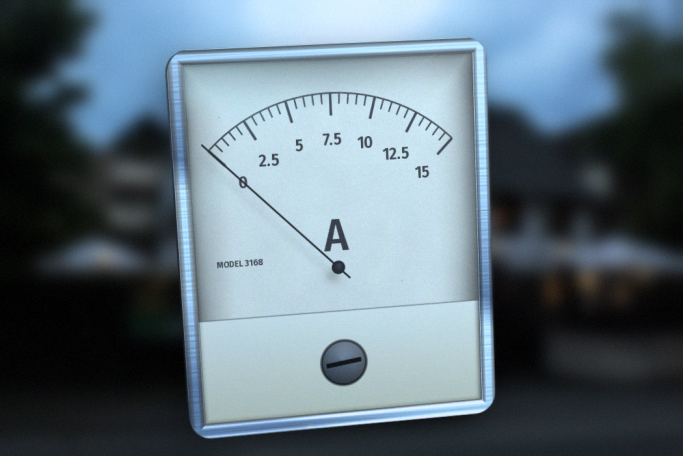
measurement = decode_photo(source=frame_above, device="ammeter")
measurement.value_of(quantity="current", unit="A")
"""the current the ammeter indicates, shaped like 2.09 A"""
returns 0 A
